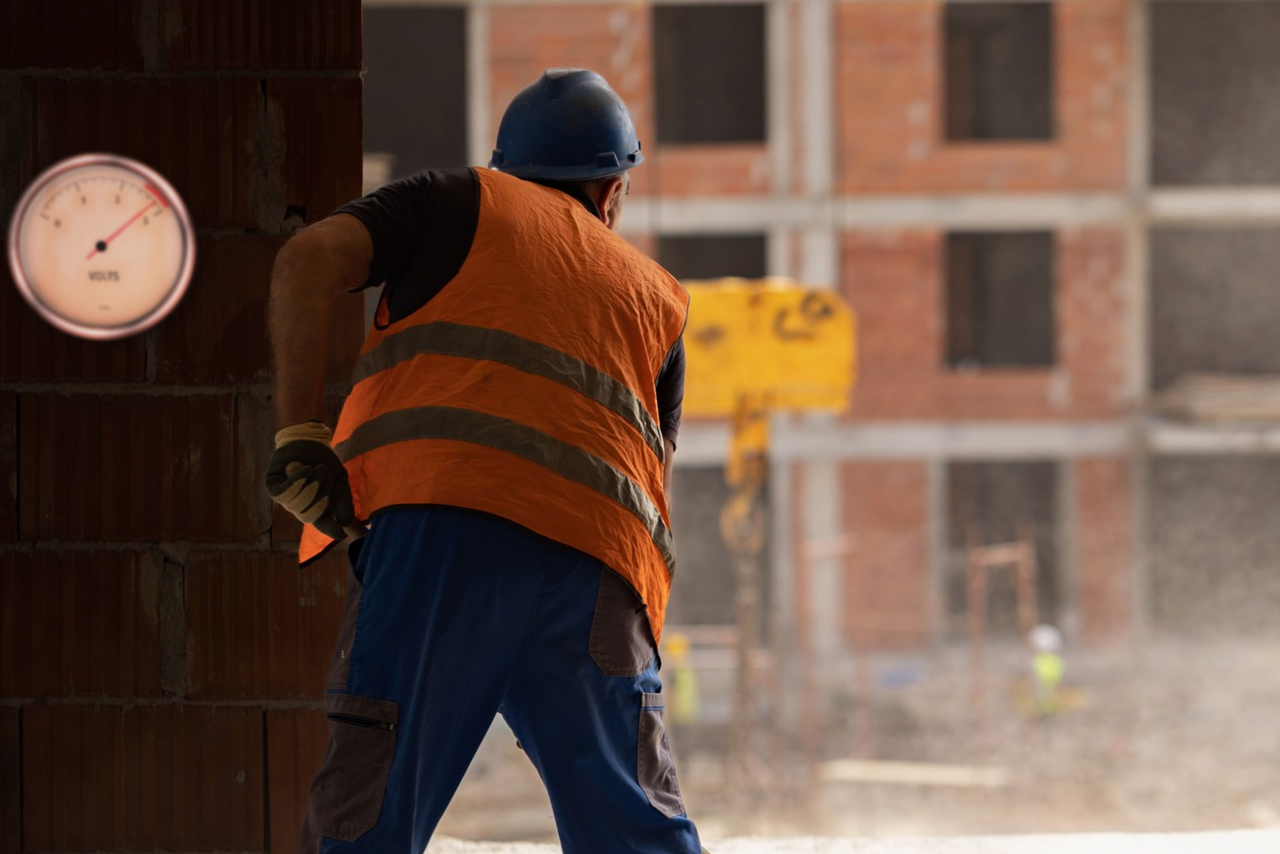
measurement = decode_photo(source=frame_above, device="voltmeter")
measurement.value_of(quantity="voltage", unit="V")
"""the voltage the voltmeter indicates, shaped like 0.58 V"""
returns 2.8 V
